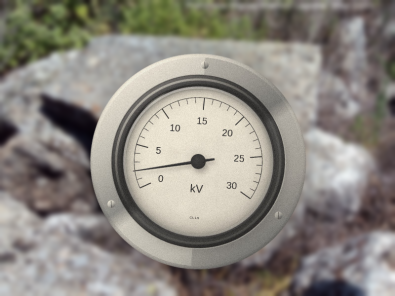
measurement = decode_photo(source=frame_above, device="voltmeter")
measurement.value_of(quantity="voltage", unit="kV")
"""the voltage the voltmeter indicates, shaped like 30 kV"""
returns 2 kV
